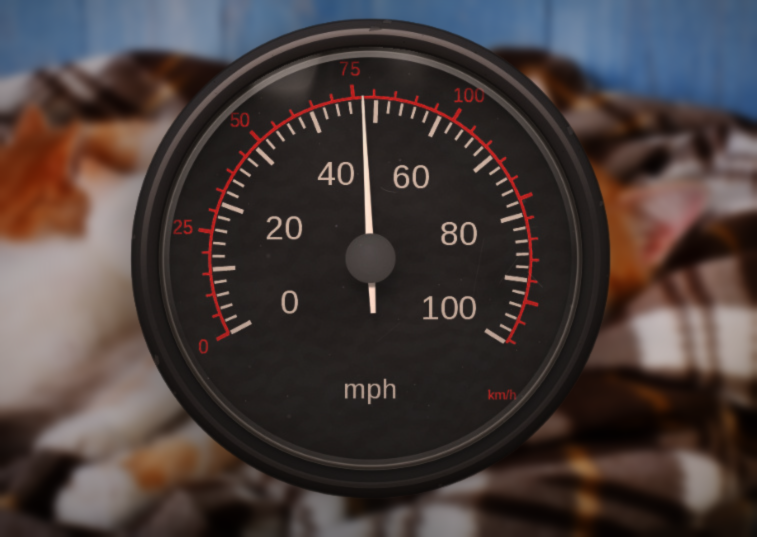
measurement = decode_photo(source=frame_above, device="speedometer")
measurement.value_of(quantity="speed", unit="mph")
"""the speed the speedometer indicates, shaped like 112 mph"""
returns 48 mph
